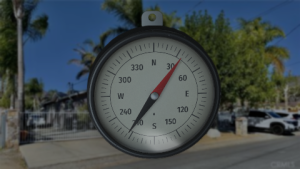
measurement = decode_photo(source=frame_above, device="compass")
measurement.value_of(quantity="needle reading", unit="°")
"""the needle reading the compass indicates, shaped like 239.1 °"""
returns 35 °
